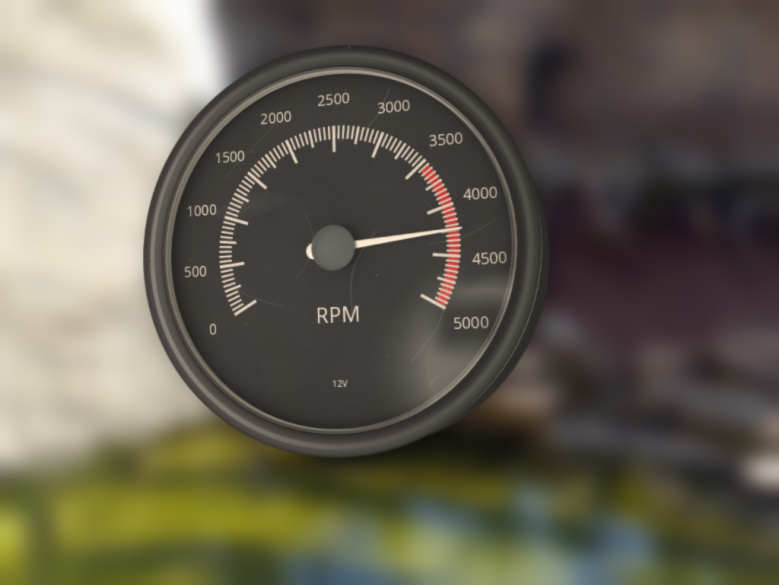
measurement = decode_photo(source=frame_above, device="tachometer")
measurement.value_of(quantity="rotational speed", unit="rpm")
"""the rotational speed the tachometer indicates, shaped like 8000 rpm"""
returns 4250 rpm
